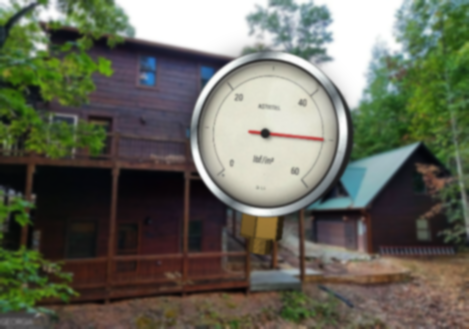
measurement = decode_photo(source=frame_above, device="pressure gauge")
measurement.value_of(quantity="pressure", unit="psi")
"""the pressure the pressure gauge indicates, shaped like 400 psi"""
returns 50 psi
